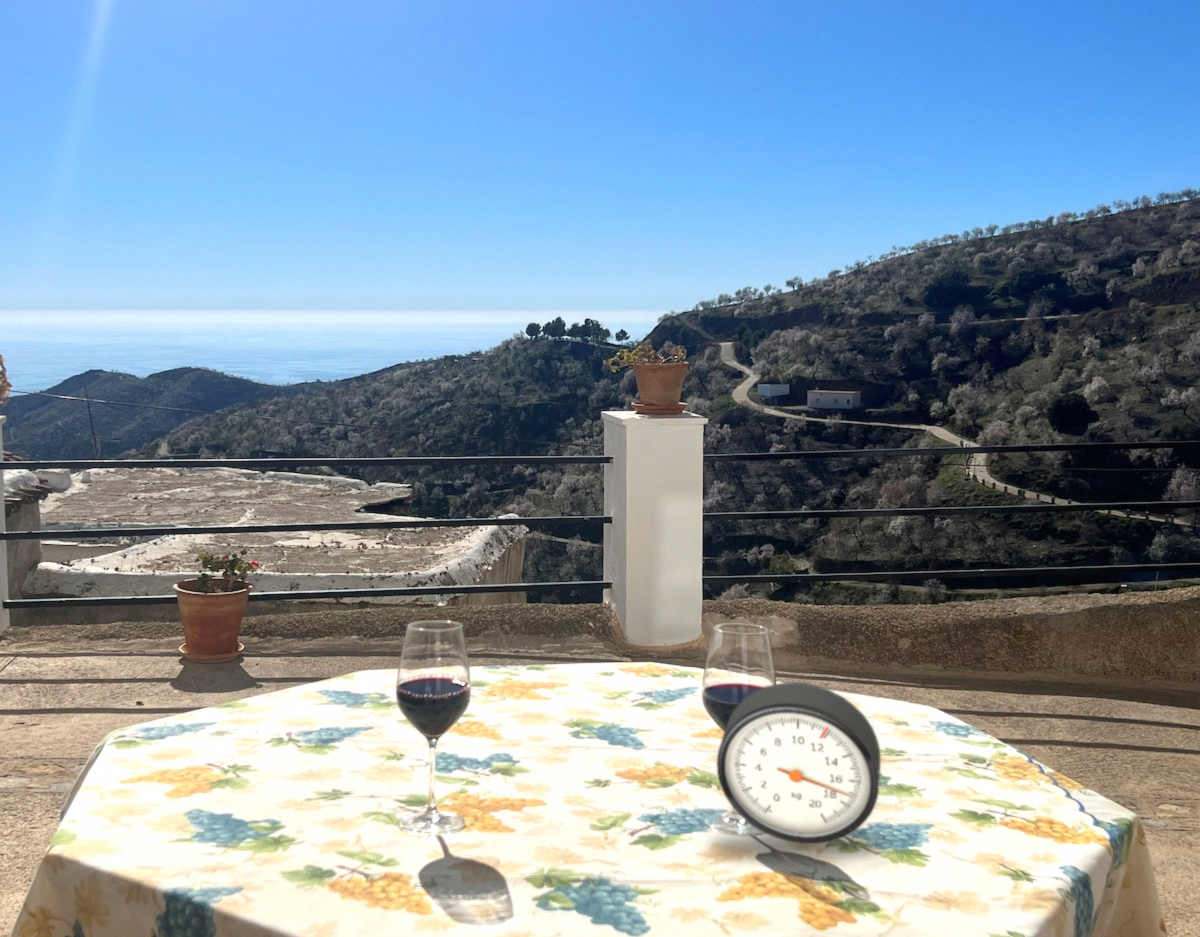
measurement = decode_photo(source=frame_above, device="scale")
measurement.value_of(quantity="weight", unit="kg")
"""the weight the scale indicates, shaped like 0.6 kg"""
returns 17 kg
